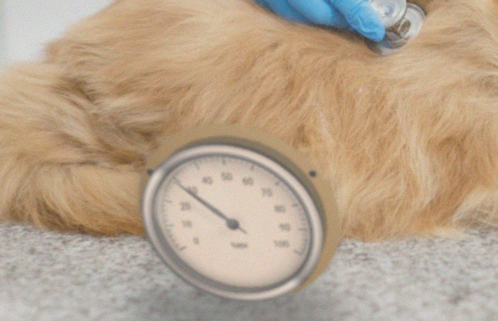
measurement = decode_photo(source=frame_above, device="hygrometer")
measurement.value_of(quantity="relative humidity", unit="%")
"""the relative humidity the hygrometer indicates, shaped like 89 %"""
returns 30 %
